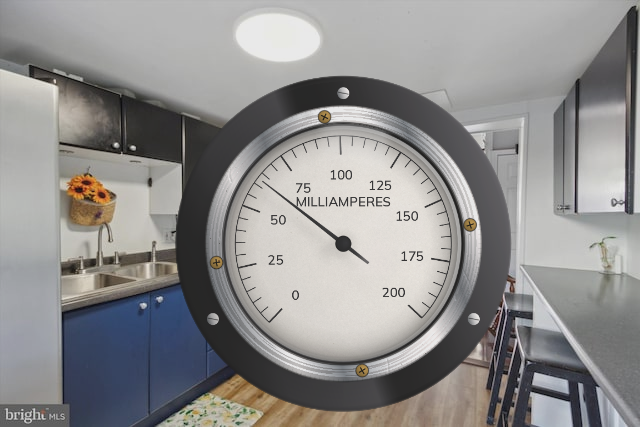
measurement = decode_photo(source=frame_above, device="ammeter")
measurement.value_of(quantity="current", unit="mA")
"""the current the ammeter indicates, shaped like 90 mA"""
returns 62.5 mA
